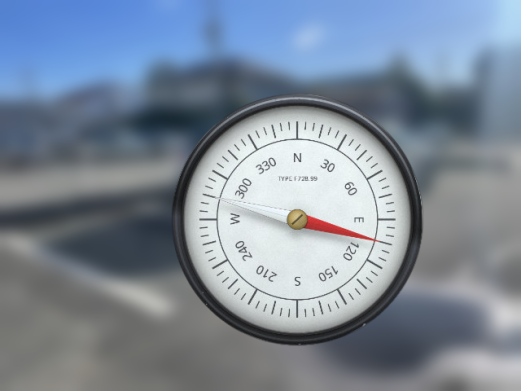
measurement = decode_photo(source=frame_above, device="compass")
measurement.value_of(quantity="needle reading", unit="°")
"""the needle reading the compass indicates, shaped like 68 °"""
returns 105 °
